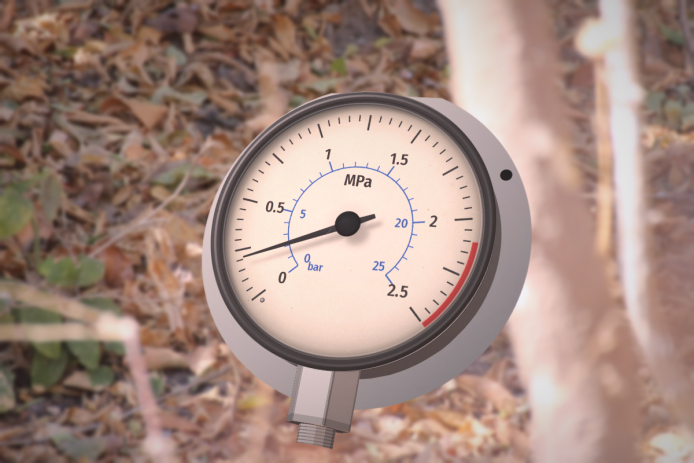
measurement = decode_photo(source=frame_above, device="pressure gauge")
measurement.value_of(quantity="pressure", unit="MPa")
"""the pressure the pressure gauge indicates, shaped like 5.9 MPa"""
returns 0.2 MPa
